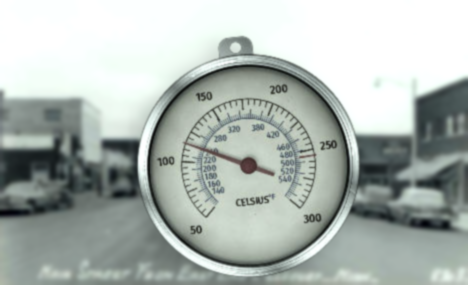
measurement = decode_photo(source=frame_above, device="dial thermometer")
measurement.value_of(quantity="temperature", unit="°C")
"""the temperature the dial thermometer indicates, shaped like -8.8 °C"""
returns 115 °C
